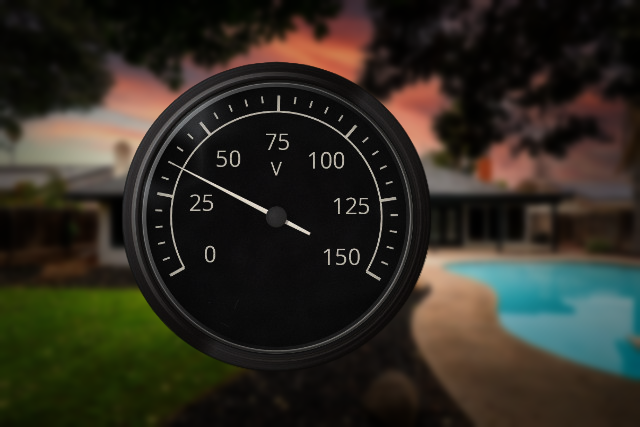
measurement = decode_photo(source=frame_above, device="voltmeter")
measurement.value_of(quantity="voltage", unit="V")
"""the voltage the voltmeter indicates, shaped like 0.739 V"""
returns 35 V
